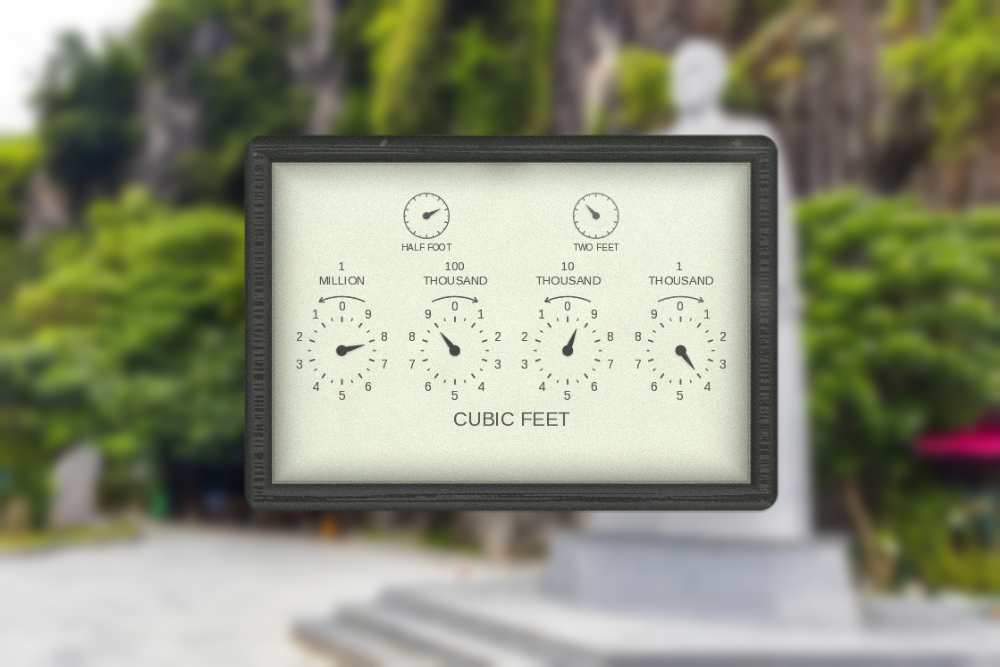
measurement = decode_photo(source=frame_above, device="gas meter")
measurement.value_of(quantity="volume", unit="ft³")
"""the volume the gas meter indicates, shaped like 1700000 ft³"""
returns 789400 ft³
